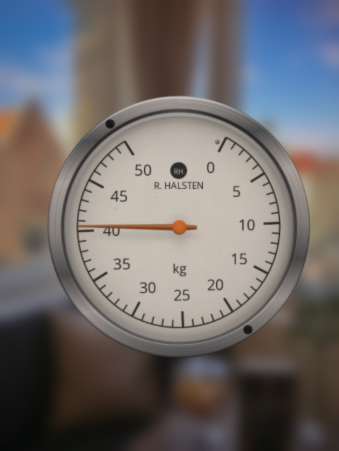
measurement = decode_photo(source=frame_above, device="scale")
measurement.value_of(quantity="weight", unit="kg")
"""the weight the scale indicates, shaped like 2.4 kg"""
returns 40.5 kg
